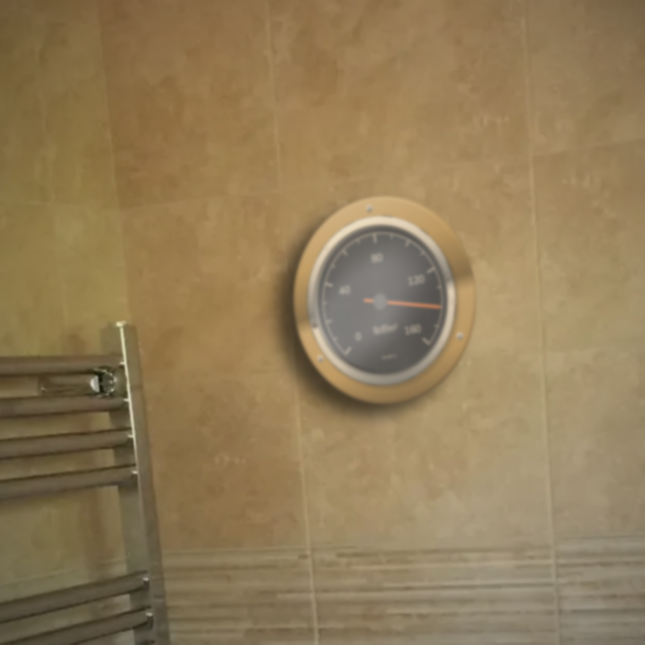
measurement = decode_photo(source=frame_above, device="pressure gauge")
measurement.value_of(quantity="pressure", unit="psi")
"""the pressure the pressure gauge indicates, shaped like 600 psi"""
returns 140 psi
